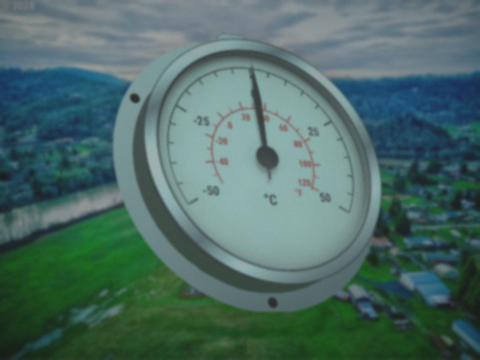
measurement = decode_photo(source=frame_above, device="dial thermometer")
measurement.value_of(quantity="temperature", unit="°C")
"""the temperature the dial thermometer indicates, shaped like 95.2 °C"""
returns 0 °C
